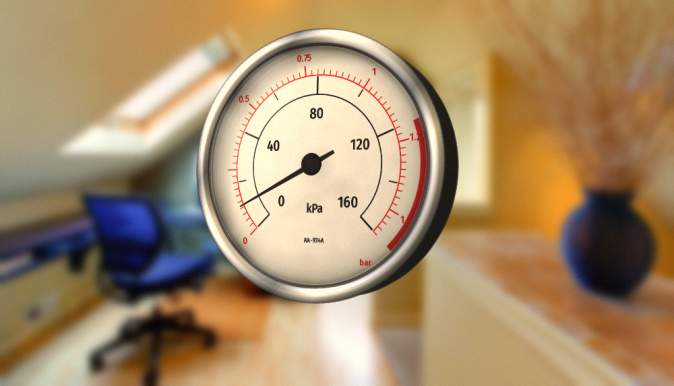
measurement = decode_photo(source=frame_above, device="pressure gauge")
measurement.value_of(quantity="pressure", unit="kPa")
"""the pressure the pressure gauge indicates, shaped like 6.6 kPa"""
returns 10 kPa
